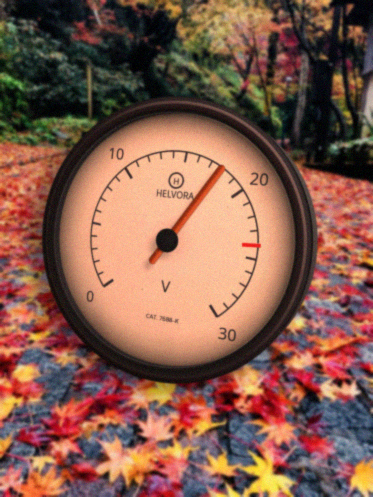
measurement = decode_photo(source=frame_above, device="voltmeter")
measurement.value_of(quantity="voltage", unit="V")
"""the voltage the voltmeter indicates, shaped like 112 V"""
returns 18 V
